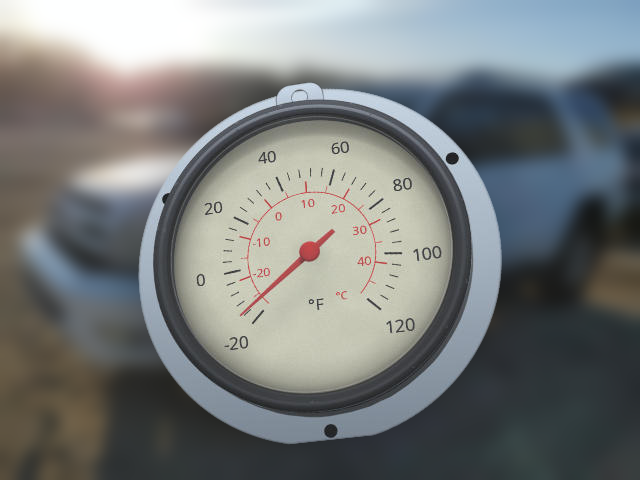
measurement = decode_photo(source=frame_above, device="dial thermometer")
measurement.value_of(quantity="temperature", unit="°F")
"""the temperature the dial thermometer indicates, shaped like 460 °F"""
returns -16 °F
